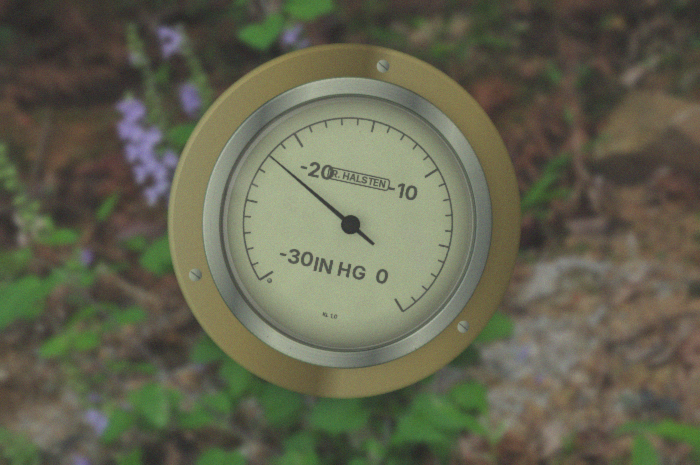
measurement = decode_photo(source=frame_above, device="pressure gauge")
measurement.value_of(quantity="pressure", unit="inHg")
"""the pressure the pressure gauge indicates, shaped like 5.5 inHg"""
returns -22 inHg
